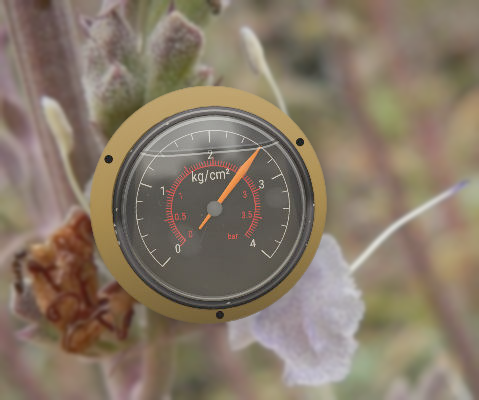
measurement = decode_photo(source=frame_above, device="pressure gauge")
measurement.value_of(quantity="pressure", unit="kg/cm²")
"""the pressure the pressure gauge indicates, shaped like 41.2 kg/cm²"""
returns 2.6 kg/cm²
